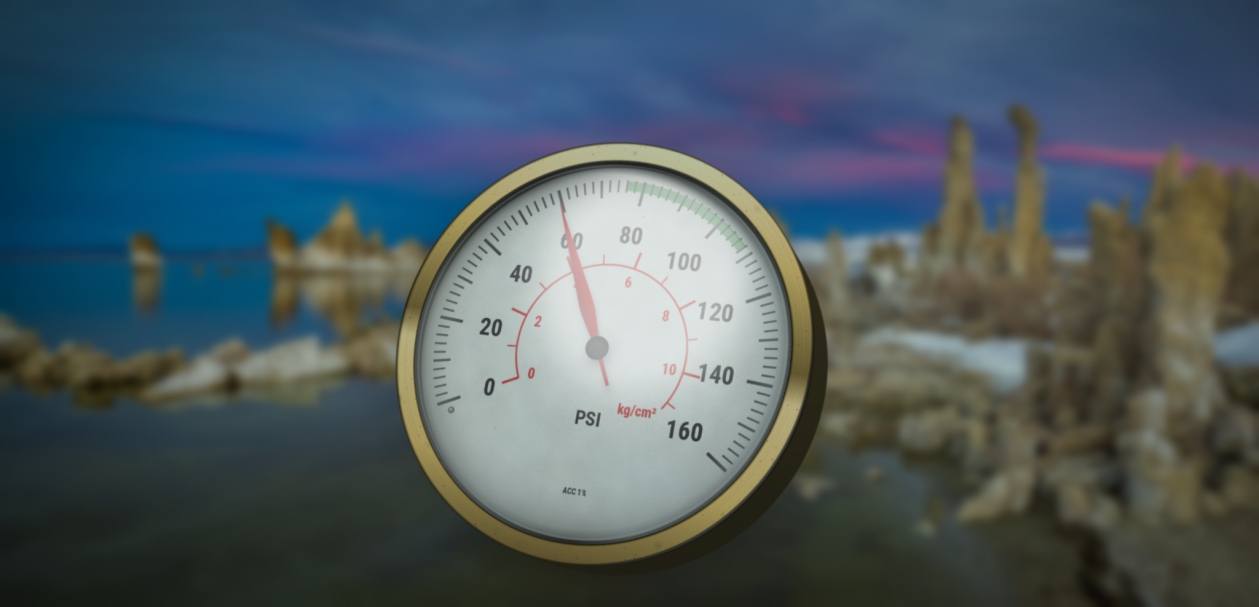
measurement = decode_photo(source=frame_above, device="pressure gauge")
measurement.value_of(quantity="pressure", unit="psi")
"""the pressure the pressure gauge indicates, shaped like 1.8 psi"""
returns 60 psi
